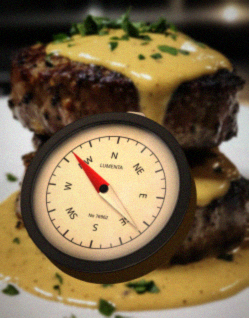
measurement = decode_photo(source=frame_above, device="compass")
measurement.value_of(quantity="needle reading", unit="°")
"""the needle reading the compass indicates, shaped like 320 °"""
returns 310 °
